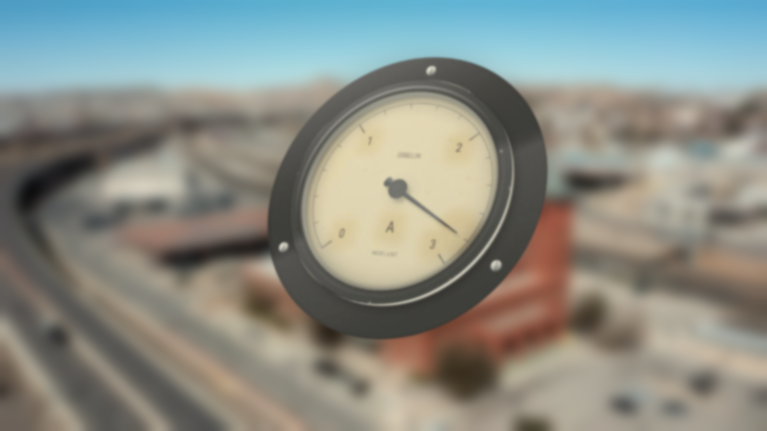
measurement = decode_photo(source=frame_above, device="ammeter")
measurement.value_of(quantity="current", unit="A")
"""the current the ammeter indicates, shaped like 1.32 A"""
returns 2.8 A
